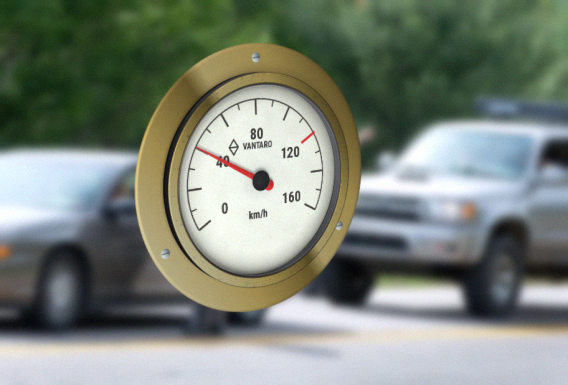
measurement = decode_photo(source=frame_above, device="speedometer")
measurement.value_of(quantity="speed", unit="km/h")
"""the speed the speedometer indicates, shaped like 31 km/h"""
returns 40 km/h
